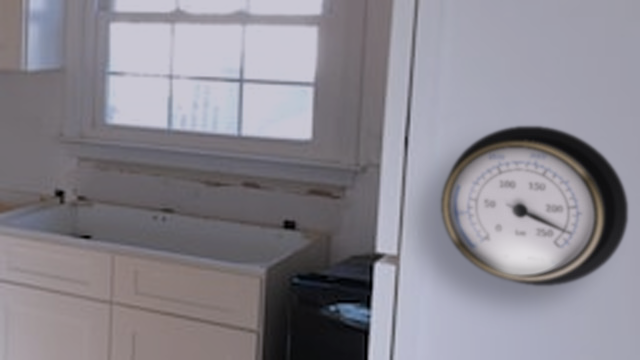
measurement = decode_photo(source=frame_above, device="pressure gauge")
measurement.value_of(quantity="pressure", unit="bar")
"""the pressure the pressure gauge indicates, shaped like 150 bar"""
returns 230 bar
